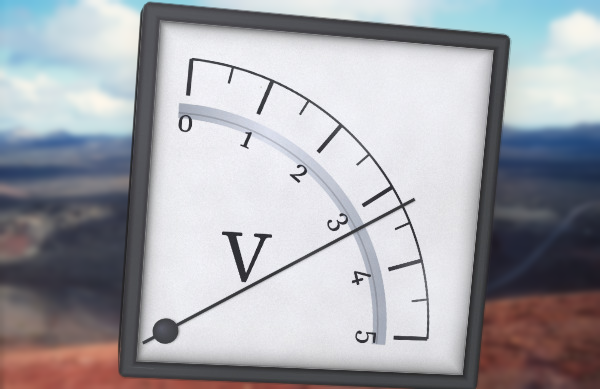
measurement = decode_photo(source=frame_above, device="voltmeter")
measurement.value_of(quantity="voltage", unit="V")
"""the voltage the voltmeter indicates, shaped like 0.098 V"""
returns 3.25 V
